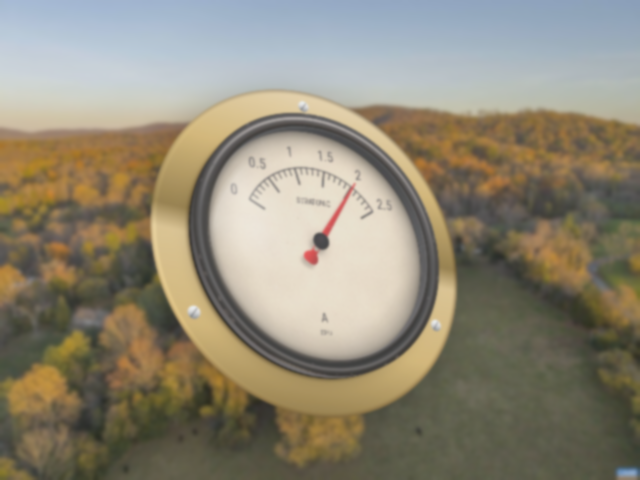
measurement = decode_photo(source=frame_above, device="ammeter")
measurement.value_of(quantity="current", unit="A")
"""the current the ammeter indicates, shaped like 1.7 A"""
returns 2 A
